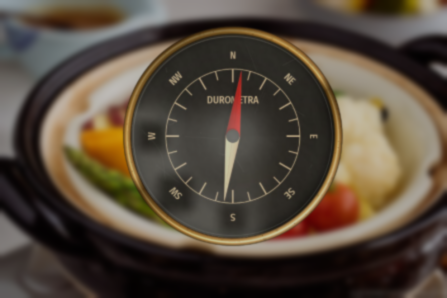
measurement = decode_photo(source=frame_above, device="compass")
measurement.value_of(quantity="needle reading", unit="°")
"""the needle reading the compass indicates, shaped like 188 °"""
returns 7.5 °
